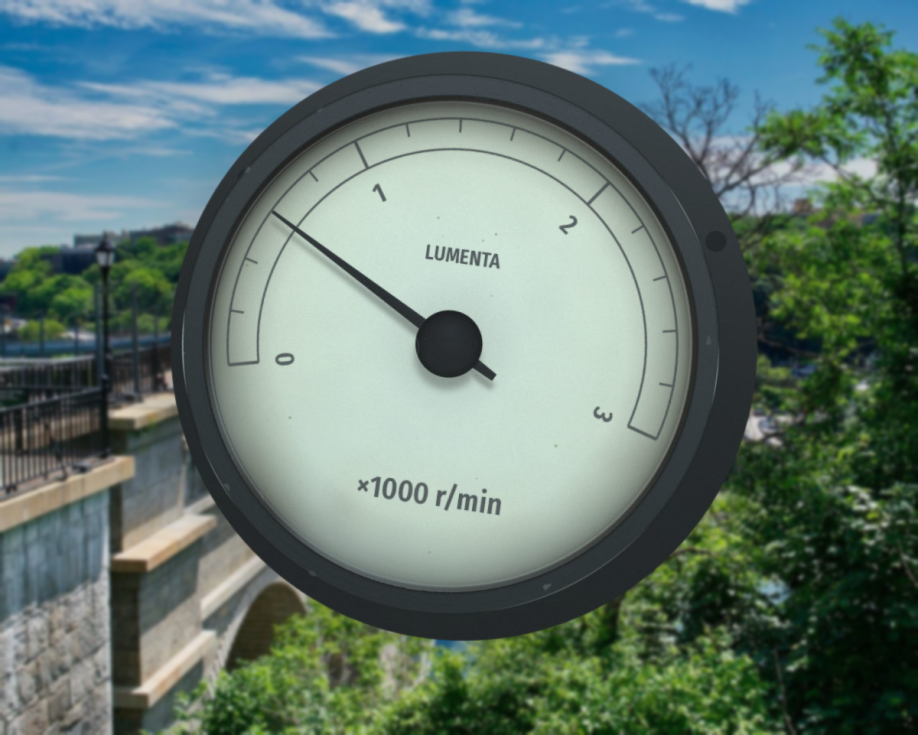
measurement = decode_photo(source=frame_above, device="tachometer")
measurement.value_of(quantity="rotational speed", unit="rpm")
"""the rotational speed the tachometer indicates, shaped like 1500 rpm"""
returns 600 rpm
